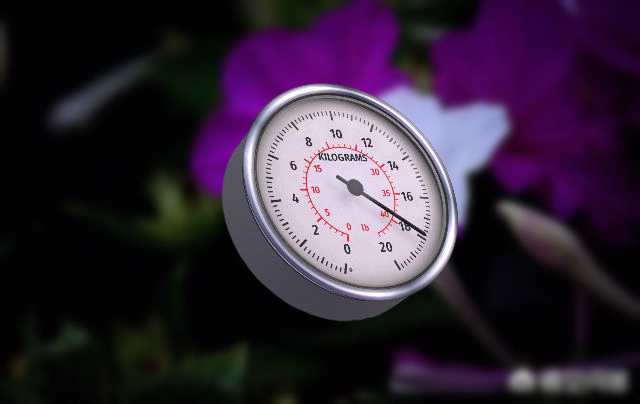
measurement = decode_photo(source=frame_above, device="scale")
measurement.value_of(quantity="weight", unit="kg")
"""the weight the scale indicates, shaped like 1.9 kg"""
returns 18 kg
